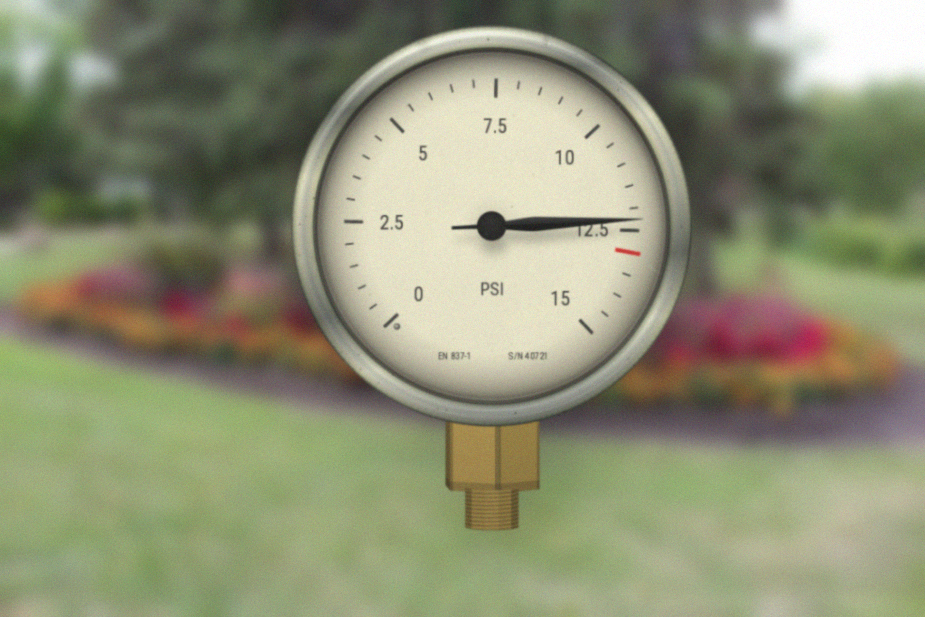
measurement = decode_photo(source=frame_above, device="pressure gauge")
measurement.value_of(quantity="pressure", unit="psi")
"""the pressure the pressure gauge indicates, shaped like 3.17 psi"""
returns 12.25 psi
